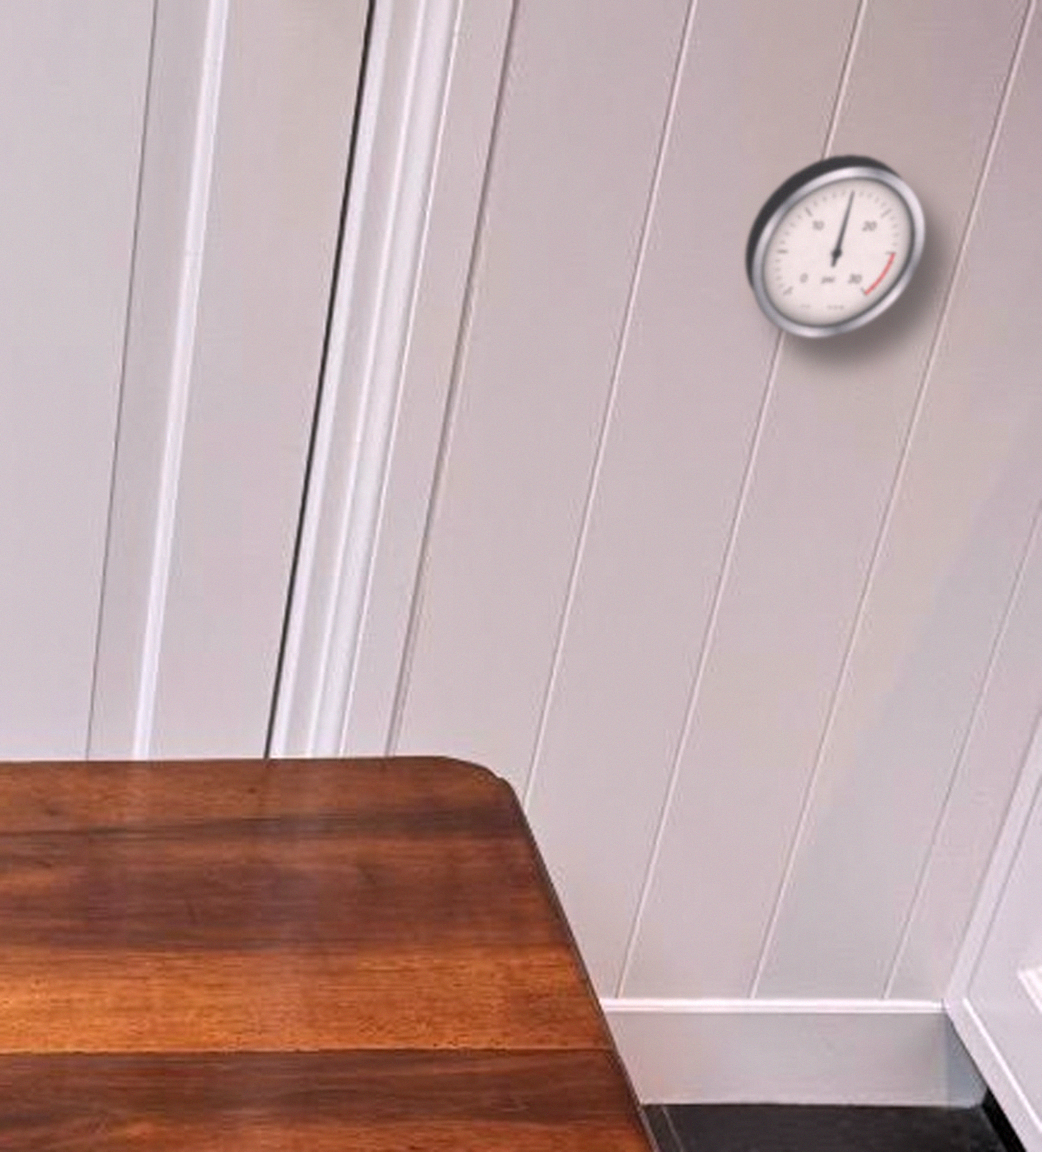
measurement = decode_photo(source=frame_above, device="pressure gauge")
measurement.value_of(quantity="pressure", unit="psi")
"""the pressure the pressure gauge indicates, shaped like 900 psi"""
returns 15 psi
